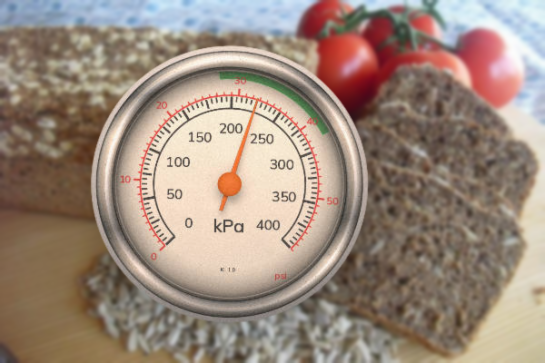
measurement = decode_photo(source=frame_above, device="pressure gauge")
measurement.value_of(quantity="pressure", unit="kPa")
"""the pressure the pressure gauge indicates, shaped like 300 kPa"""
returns 225 kPa
